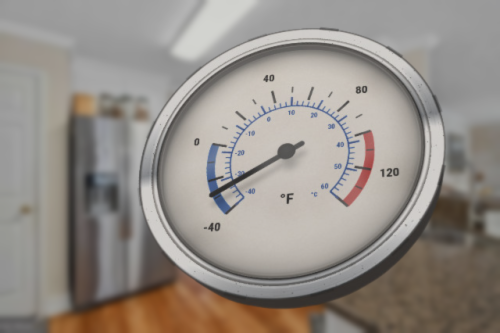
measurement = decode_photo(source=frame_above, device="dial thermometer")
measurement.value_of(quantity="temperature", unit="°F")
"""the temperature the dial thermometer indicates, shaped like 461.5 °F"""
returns -30 °F
